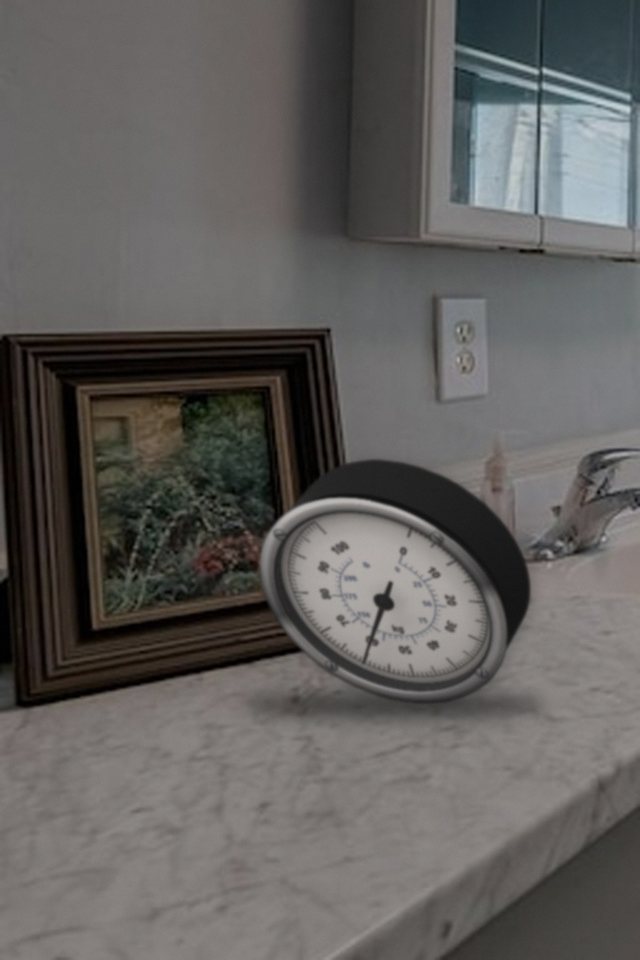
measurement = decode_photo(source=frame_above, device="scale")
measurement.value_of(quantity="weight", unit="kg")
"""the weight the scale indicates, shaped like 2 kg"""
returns 60 kg
